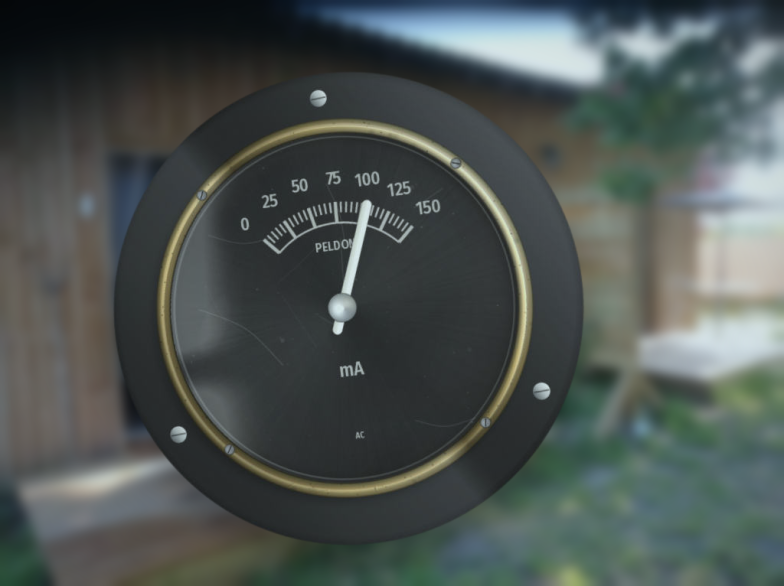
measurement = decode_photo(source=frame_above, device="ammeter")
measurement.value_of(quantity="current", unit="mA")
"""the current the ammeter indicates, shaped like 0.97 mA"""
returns 105 mA
